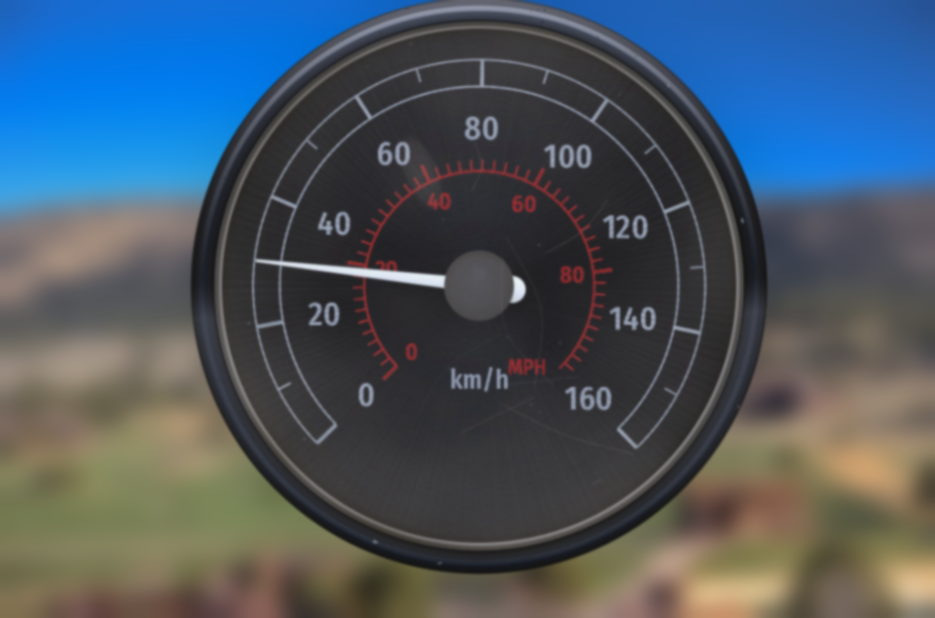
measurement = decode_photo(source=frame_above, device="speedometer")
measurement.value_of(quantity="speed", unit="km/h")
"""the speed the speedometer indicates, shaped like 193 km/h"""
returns 30 km/h
